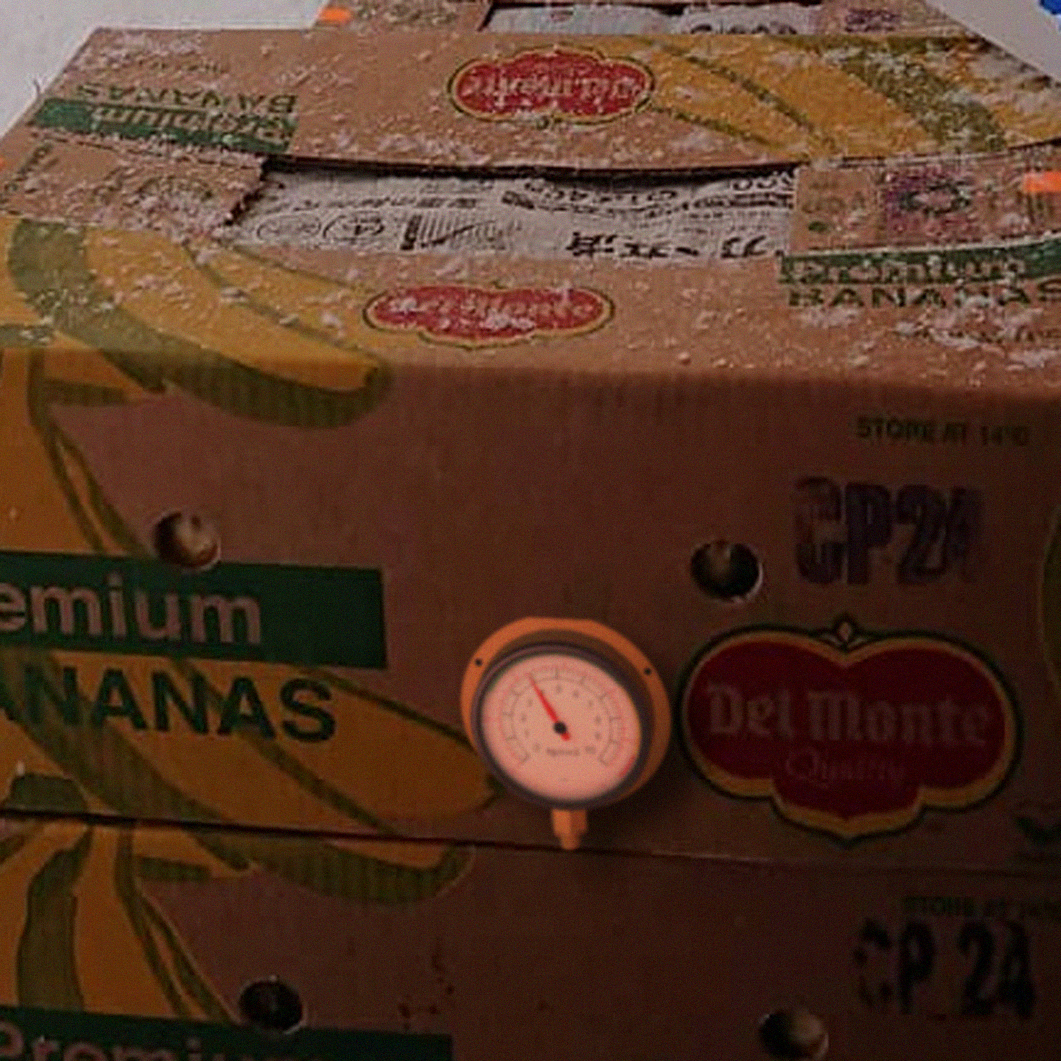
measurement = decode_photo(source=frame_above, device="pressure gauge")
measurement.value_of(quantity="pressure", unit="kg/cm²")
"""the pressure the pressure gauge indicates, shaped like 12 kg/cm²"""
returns 4 kg/cm²
